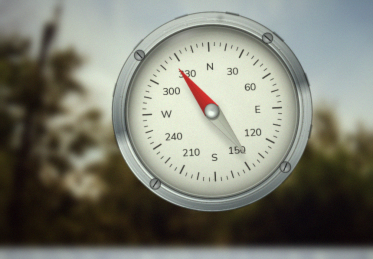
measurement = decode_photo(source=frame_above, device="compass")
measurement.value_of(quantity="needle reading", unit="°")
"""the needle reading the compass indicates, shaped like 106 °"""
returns 325 °
